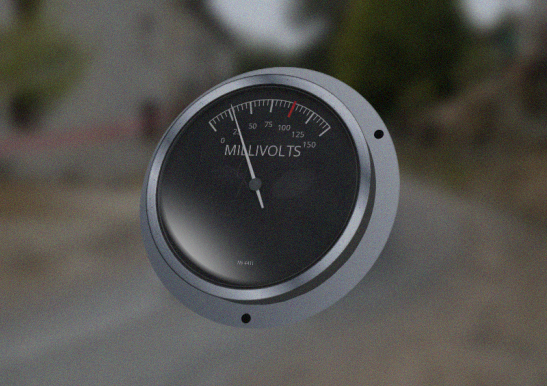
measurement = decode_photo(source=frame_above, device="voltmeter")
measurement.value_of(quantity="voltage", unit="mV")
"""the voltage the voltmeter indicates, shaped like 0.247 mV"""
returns 30 mV
